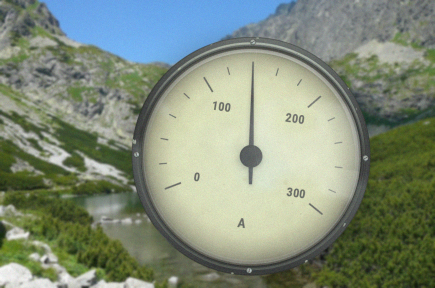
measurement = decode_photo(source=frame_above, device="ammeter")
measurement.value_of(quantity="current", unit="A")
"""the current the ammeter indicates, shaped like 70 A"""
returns 140 A
